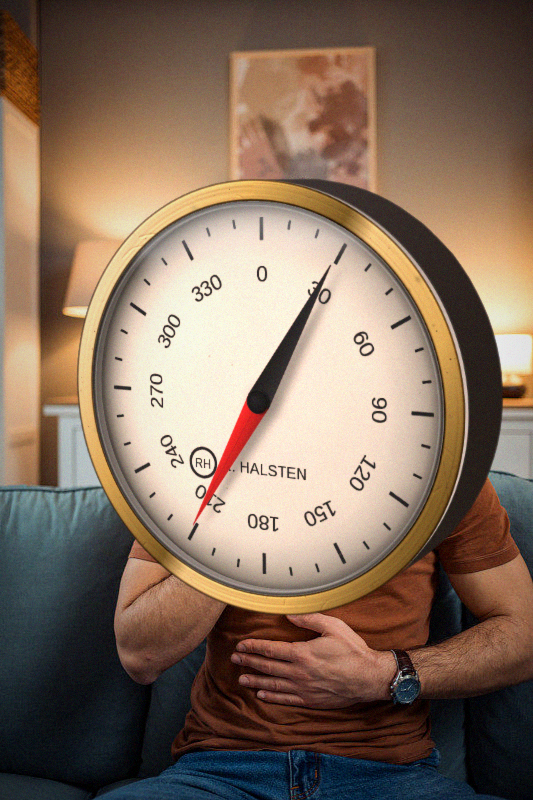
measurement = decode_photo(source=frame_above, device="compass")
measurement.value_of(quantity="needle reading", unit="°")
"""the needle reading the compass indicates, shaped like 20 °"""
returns 210 °
